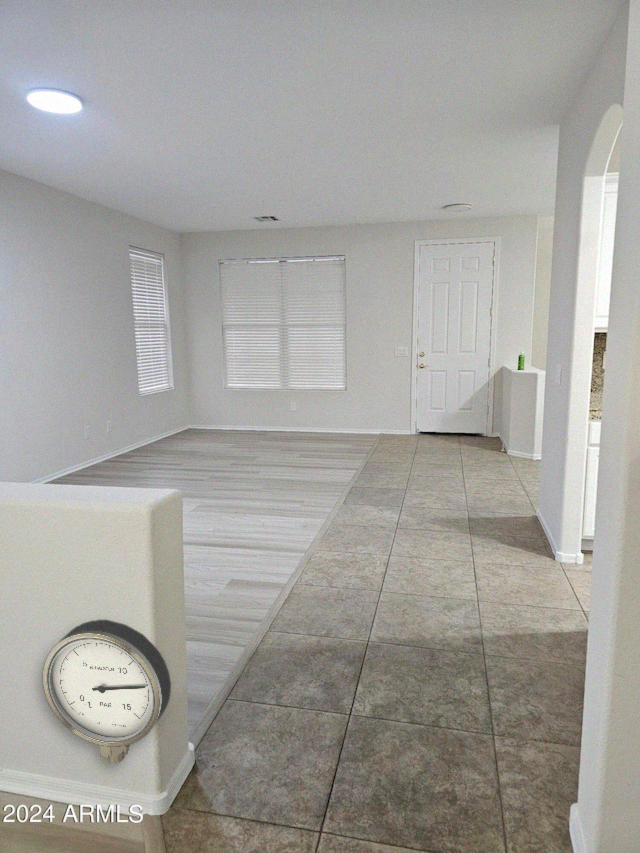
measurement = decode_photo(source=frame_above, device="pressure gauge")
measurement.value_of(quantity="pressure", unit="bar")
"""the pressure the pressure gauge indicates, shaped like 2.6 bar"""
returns 12 bar
